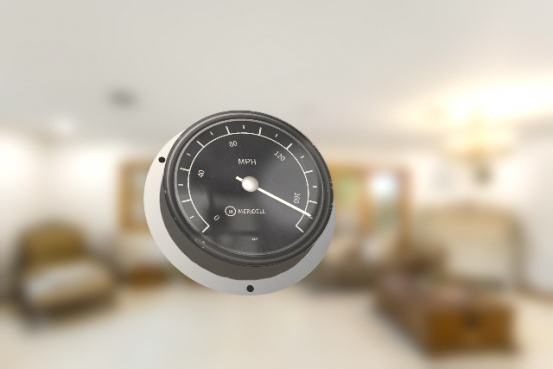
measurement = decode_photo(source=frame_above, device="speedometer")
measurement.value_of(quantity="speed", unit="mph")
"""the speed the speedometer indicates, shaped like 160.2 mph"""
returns 170 mph
